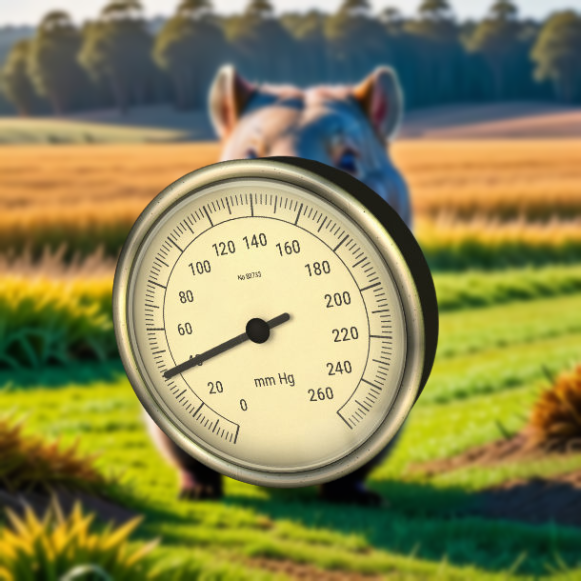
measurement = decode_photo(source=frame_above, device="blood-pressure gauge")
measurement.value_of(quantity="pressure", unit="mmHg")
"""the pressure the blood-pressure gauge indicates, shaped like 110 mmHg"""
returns 40 mmHg
